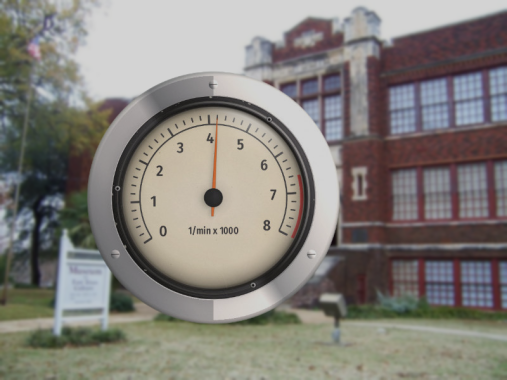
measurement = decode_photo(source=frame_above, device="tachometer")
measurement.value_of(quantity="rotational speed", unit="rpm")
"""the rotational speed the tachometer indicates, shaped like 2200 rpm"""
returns 4200 rpm
